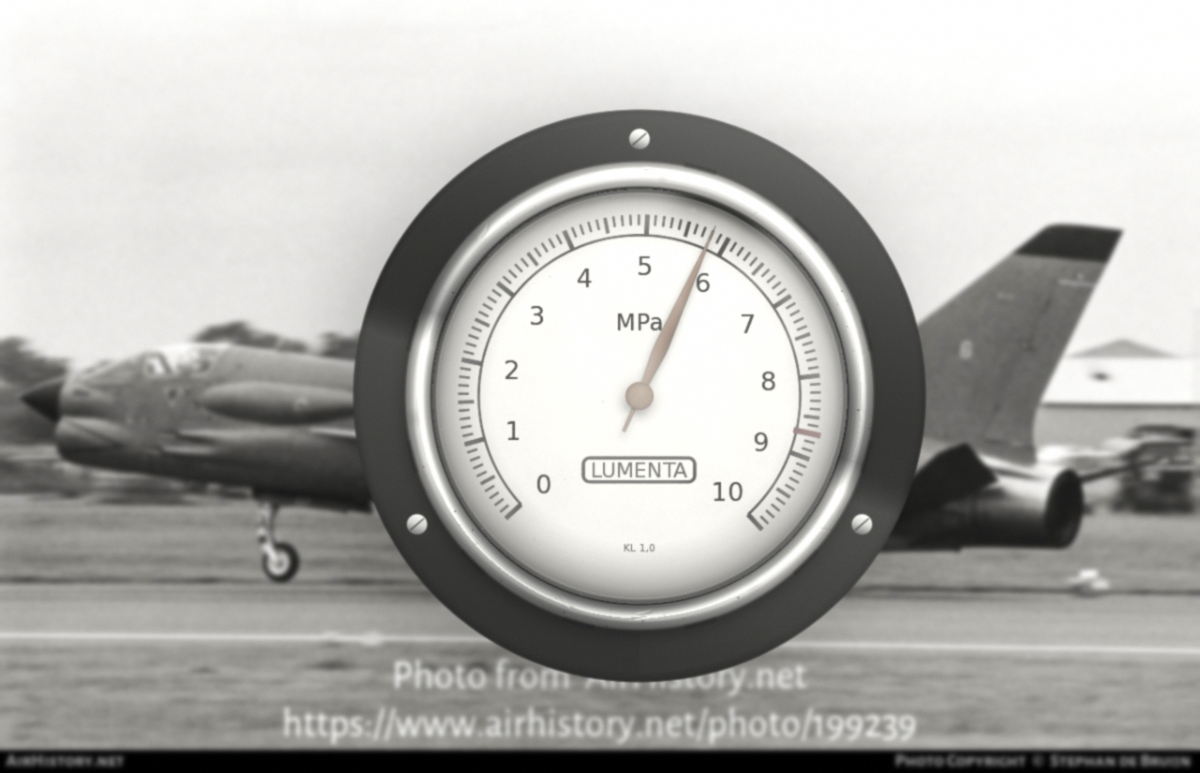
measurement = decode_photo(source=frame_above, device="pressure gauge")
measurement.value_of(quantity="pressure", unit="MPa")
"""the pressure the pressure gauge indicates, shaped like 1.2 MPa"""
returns 5.8 MPa
